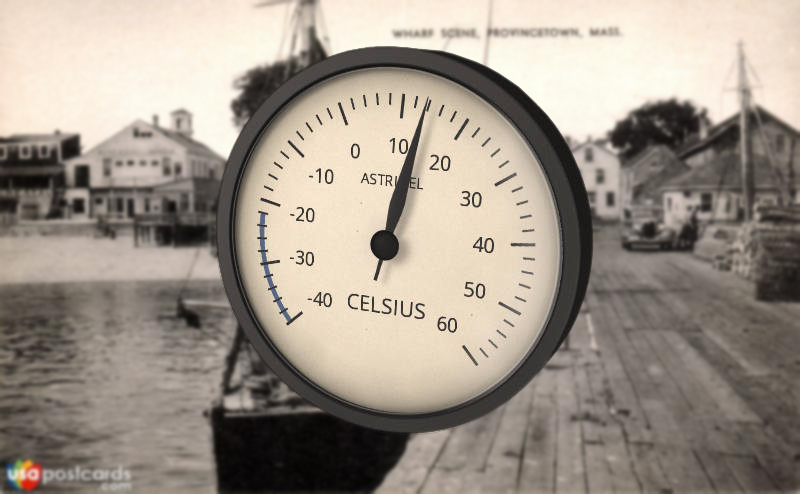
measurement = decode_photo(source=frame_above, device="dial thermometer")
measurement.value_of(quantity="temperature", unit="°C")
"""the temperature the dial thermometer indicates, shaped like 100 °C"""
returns 14 °C
